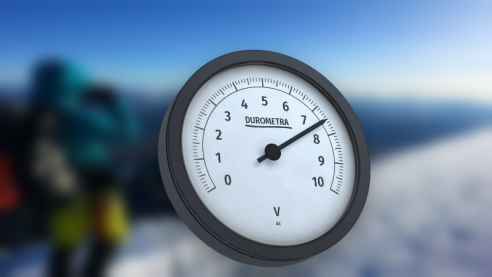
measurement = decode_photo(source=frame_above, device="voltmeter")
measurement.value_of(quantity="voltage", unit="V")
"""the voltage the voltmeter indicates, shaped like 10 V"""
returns 7.5 V
